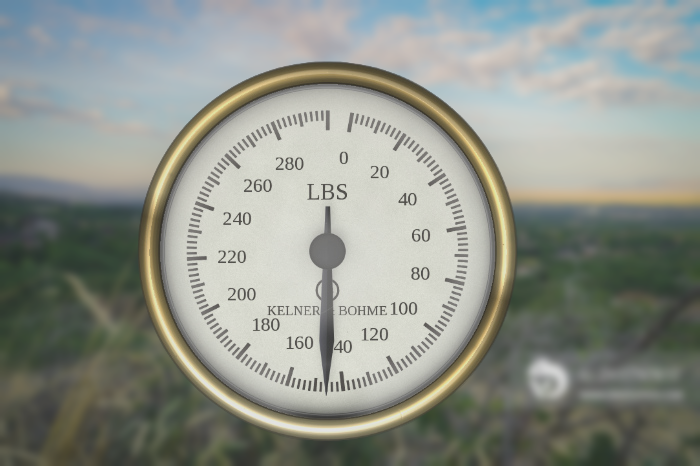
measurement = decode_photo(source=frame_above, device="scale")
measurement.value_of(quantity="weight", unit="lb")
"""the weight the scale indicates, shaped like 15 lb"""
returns 146 lb
